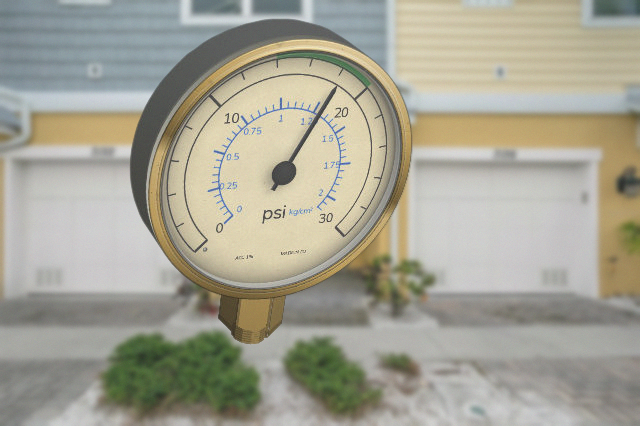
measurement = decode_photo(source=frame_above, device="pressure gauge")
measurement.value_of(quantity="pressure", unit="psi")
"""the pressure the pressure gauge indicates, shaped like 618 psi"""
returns 18 psi
